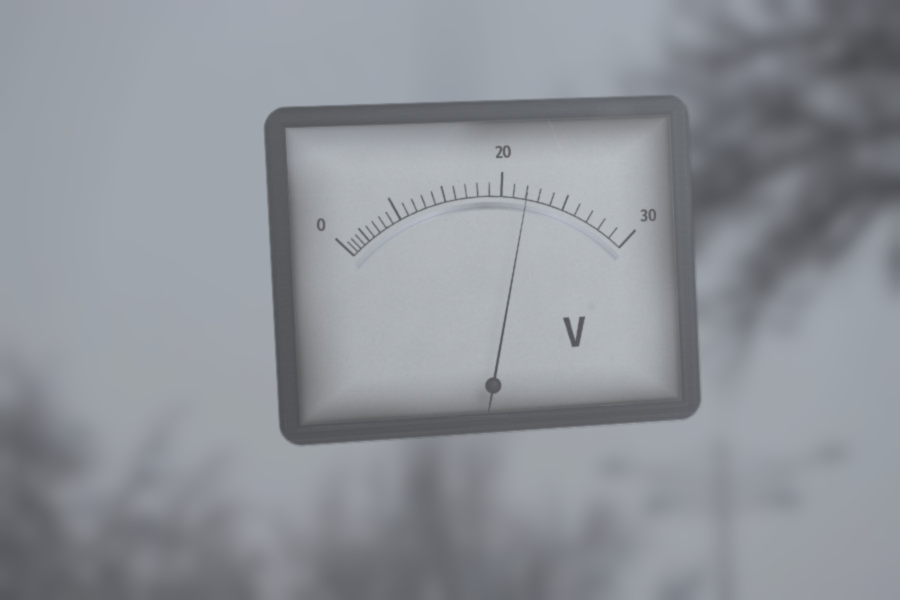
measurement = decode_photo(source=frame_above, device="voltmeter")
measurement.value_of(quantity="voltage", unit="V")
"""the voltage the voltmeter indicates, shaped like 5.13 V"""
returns 22 V
